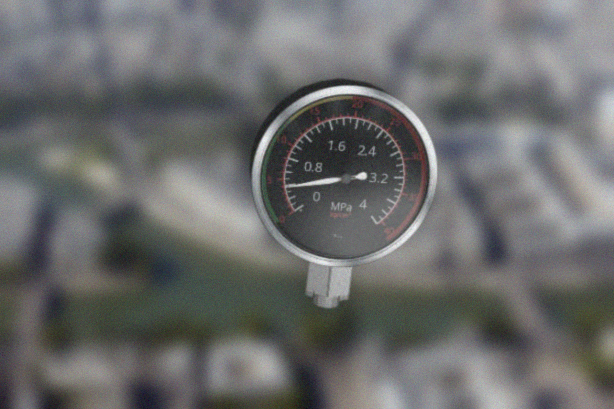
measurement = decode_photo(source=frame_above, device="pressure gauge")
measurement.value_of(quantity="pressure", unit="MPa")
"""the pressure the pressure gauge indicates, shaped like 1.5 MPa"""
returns 0.4 MPa
